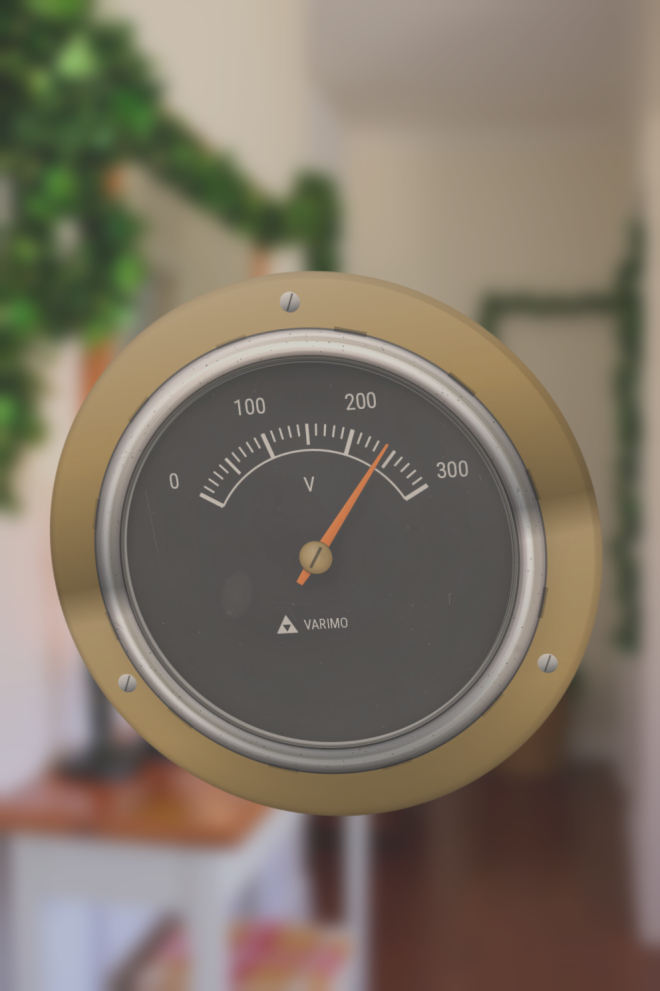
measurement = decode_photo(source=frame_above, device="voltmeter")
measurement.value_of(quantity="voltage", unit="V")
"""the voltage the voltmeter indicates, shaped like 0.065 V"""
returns 240 V
